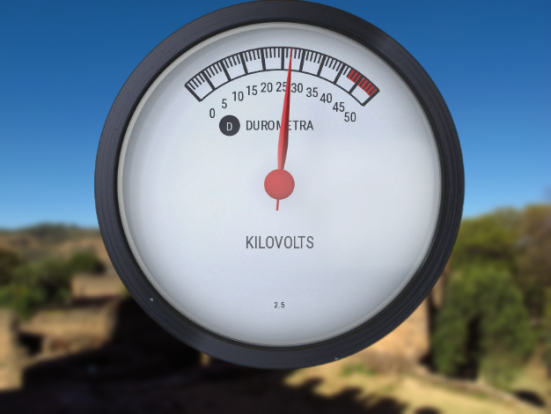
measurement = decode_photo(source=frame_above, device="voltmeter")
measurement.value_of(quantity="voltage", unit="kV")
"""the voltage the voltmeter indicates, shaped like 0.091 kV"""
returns 27 kV
